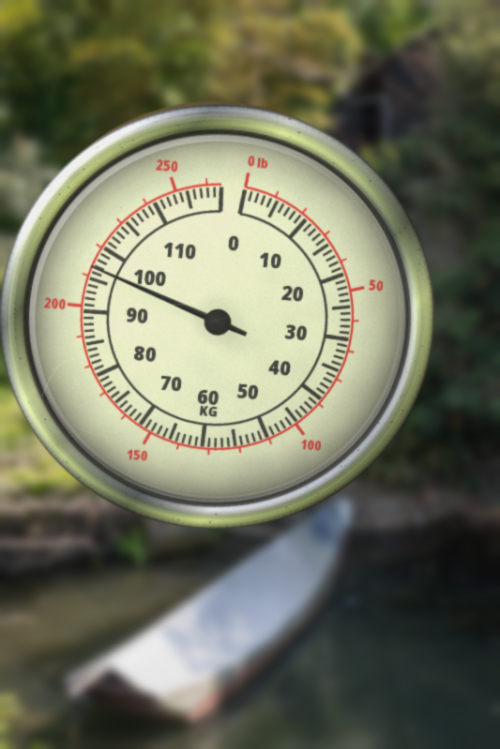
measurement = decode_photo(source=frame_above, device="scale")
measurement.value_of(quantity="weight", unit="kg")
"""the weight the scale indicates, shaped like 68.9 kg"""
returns 97 kg
